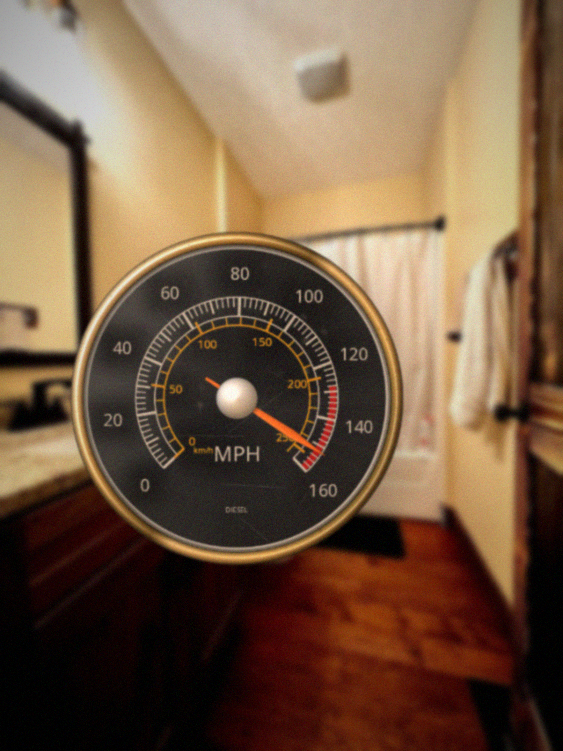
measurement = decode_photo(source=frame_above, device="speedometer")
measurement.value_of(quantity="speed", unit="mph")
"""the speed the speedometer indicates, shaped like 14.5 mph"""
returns 152 mph
